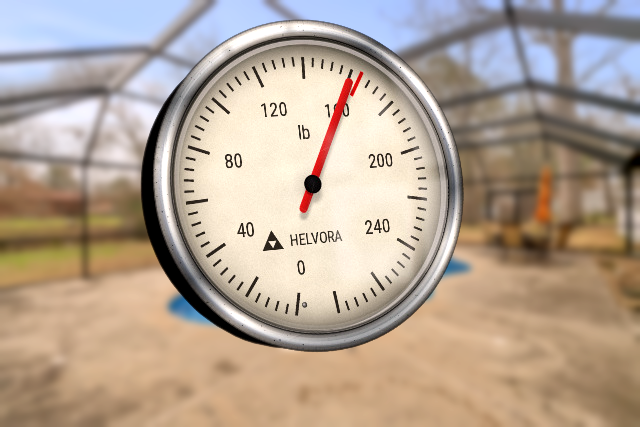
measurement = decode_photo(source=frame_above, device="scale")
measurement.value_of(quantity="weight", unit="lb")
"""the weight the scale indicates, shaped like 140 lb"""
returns 160 lb
